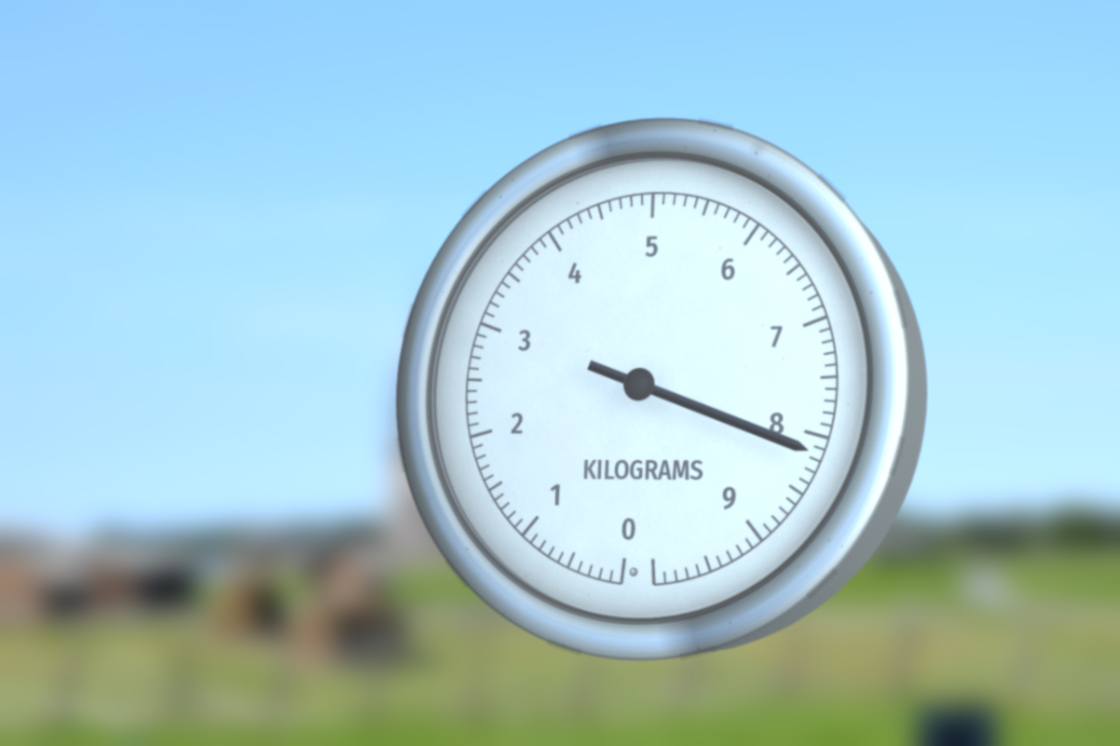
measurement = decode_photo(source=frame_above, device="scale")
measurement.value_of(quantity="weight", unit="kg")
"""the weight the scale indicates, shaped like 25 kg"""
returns 8.15 kg
